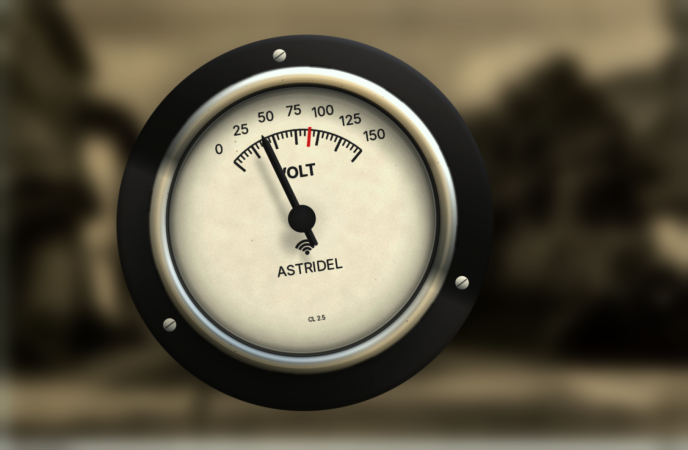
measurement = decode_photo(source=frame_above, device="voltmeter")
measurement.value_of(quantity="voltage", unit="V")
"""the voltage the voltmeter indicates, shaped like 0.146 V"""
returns 40 V
